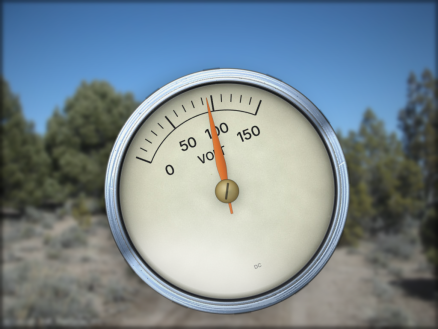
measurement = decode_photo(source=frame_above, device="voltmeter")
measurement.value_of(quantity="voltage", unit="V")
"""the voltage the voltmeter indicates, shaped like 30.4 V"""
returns 95 V
